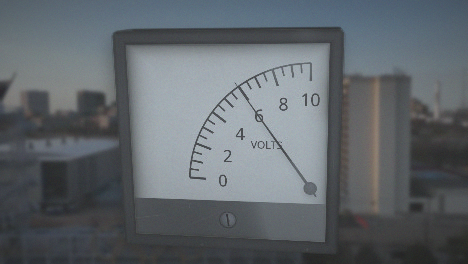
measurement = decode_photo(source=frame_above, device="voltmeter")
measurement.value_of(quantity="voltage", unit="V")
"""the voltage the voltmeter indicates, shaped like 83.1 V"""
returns 6 V
